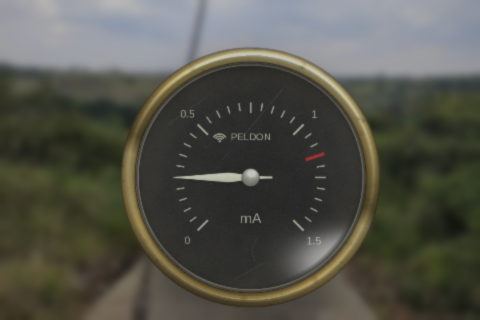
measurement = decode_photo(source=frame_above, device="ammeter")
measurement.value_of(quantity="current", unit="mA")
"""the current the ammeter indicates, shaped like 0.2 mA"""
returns 0.25 mA
